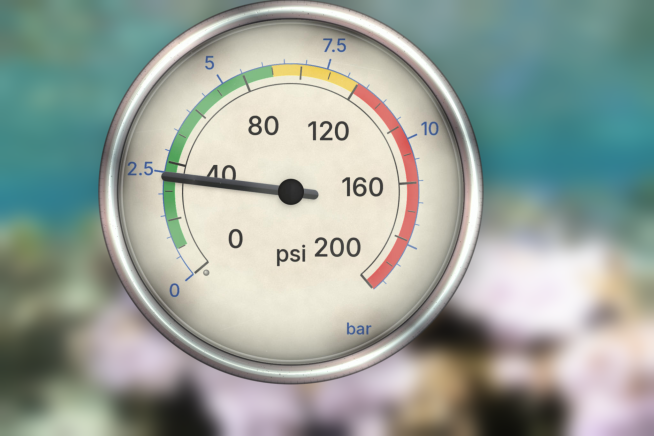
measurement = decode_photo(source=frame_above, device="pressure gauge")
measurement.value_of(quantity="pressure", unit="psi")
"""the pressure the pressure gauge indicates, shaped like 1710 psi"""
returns 35 psi
